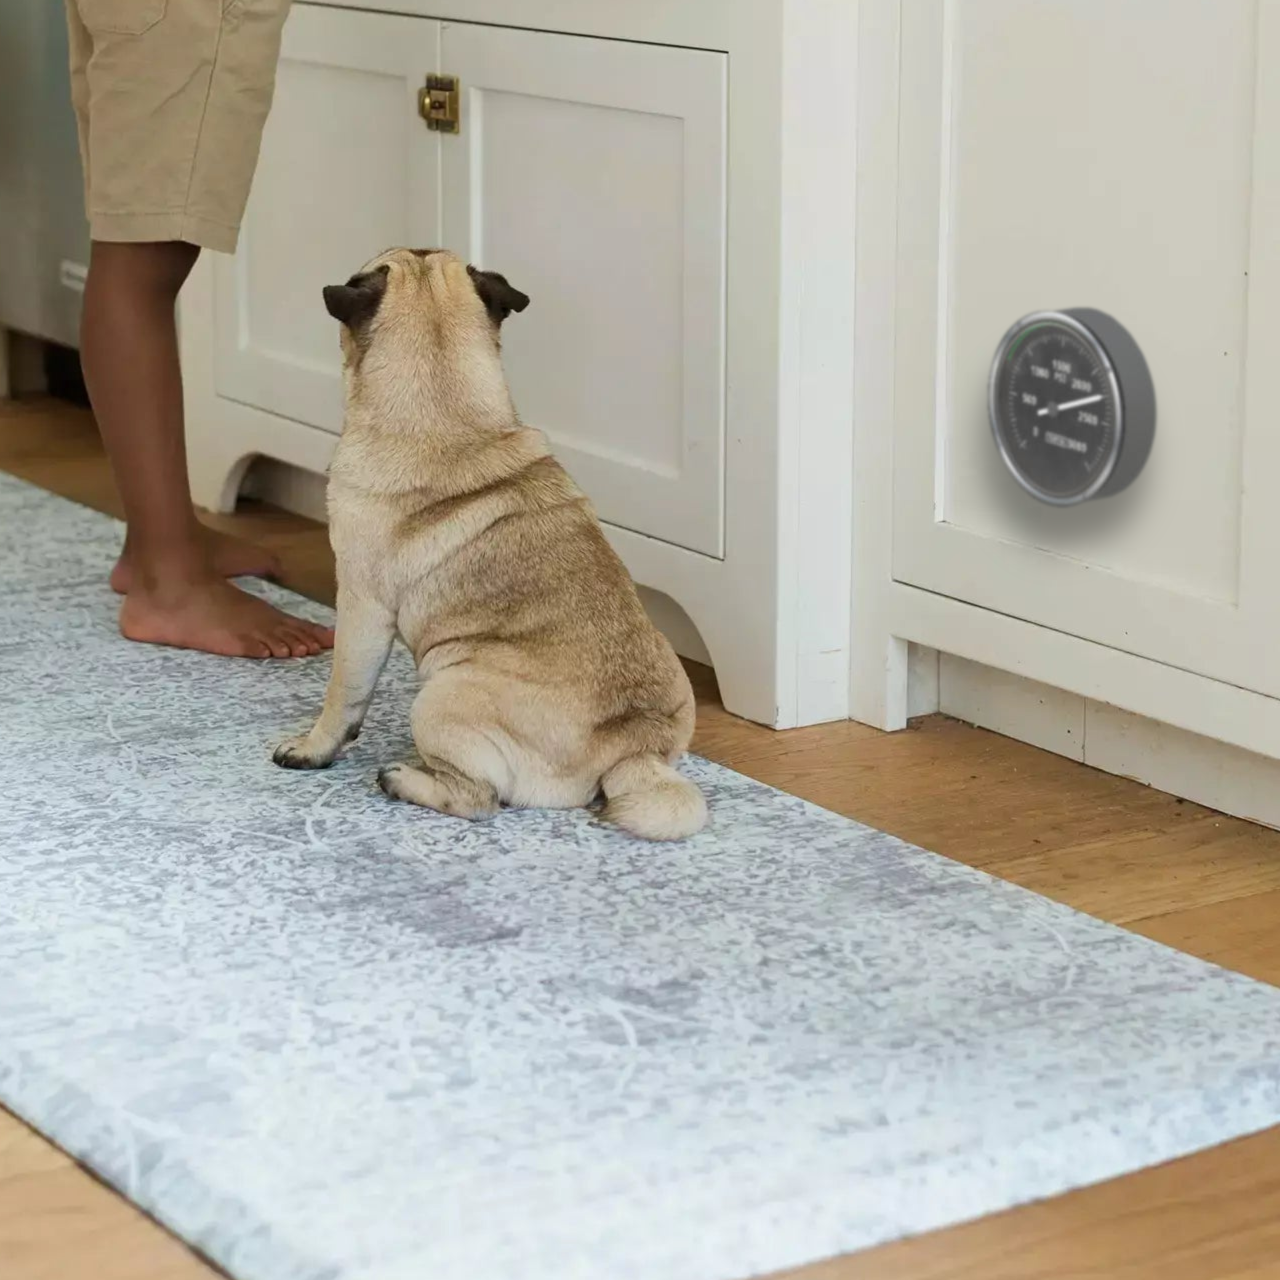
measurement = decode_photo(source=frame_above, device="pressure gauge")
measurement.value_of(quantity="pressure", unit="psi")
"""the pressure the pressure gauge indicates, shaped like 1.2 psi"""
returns 2250 psi
